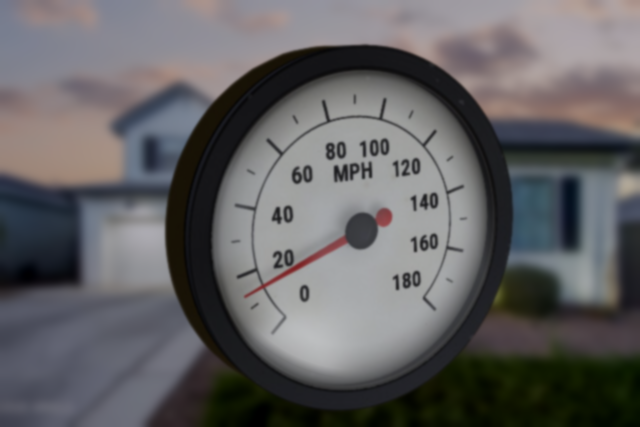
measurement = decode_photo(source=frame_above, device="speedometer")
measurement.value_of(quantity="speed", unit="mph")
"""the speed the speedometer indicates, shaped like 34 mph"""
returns 15 mph
